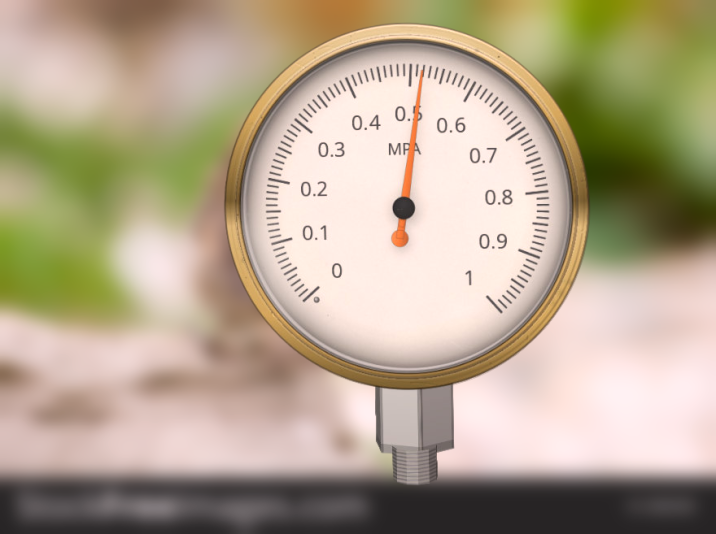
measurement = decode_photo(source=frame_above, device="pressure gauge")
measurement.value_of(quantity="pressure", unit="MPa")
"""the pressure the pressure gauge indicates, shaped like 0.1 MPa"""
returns 0.52 MPa
